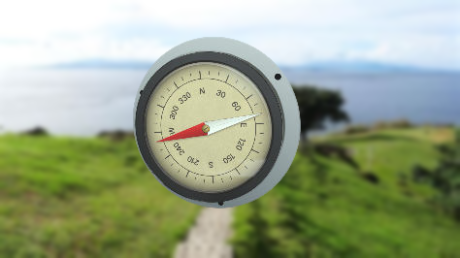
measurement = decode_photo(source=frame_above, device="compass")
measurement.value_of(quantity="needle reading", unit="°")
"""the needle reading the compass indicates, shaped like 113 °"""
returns 260 °
